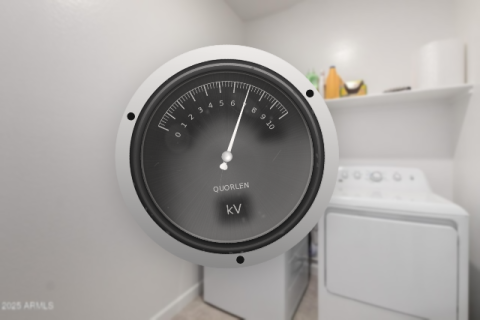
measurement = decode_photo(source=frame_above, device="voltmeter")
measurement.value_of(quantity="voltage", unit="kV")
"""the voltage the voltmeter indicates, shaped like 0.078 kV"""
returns 7 kV
